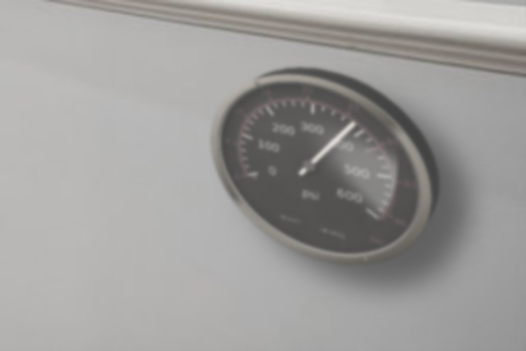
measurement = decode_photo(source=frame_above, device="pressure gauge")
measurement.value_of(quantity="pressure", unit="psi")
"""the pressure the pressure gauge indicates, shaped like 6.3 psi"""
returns 380 psi
